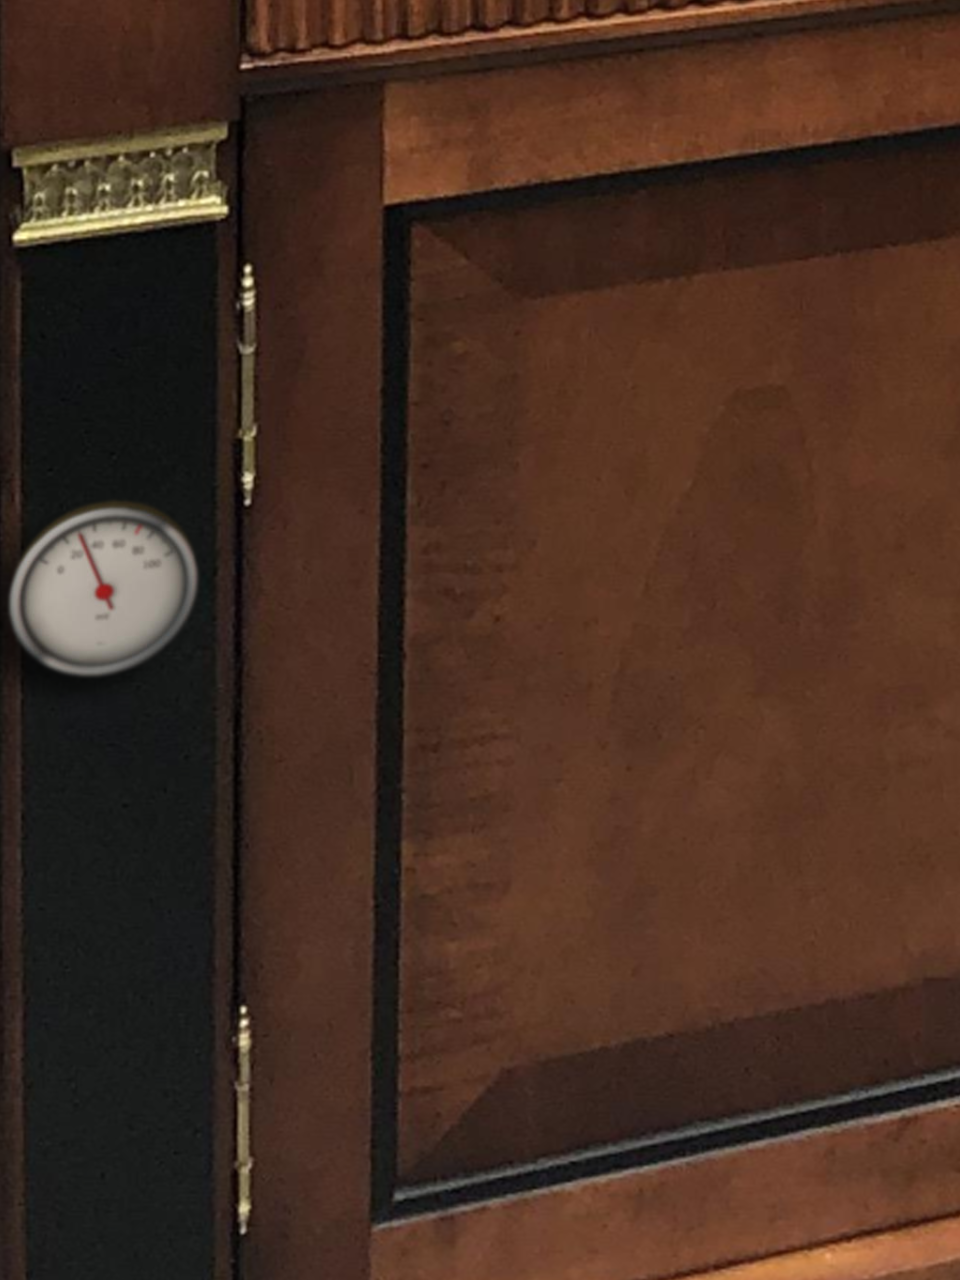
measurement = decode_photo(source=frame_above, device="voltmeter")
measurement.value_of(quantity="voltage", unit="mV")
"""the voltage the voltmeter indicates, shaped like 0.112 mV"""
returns 30 mV
